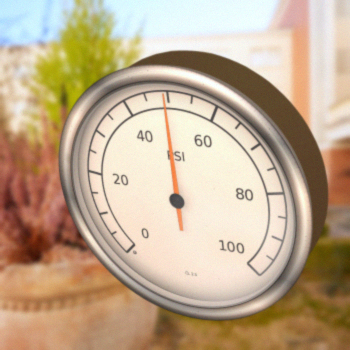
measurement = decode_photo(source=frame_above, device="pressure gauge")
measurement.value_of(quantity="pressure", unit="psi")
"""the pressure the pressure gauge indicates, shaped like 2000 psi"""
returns 50 psi
